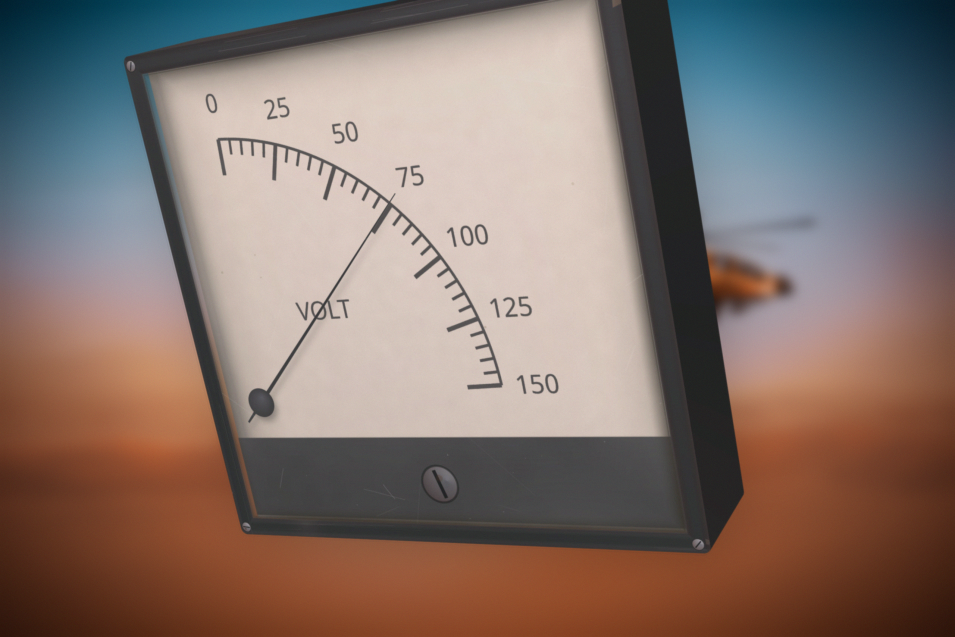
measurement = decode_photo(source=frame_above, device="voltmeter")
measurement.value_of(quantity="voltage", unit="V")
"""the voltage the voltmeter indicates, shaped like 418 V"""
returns 75 V
